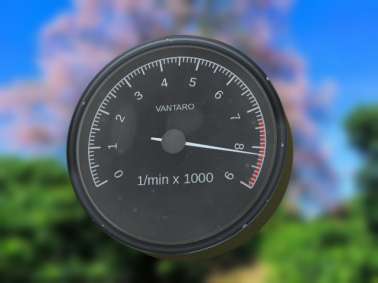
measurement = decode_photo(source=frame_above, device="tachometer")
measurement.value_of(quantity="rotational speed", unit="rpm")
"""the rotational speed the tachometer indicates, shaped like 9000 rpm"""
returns 8200 rpm
